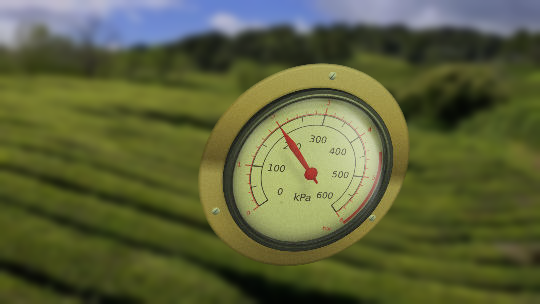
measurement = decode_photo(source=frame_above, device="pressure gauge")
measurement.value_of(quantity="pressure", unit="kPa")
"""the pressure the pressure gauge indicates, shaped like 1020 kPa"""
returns 200 kPa
